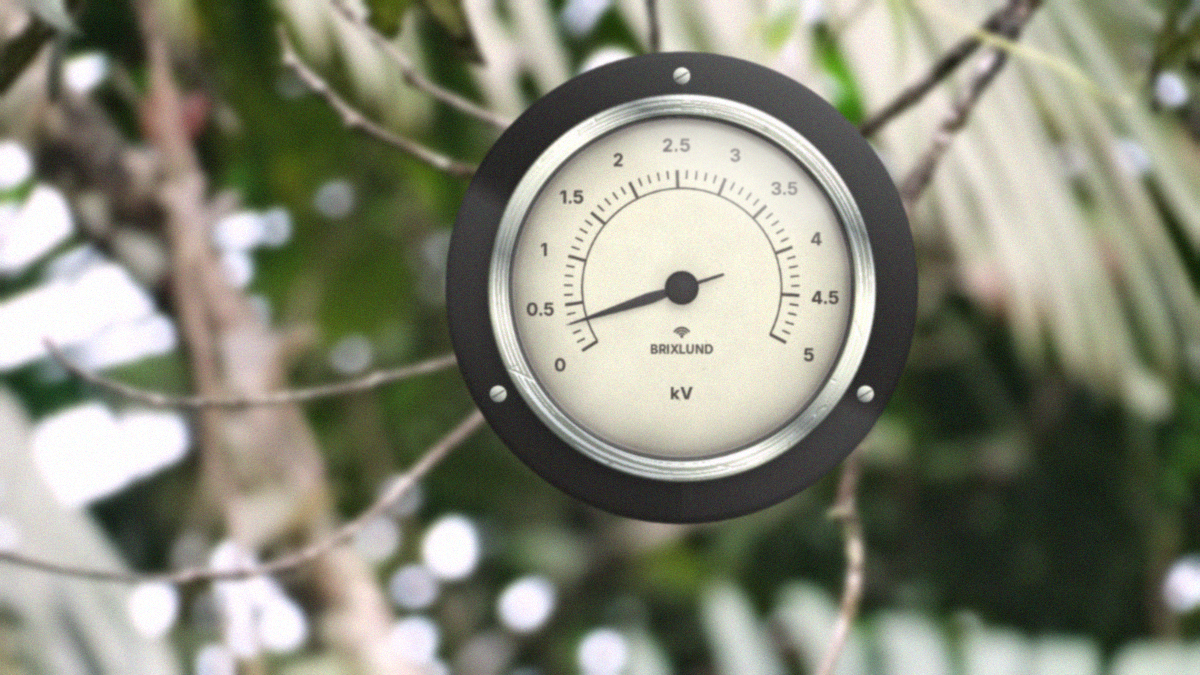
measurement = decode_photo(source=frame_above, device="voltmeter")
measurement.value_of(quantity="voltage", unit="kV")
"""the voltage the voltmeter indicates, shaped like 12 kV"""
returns 0.3 kV
